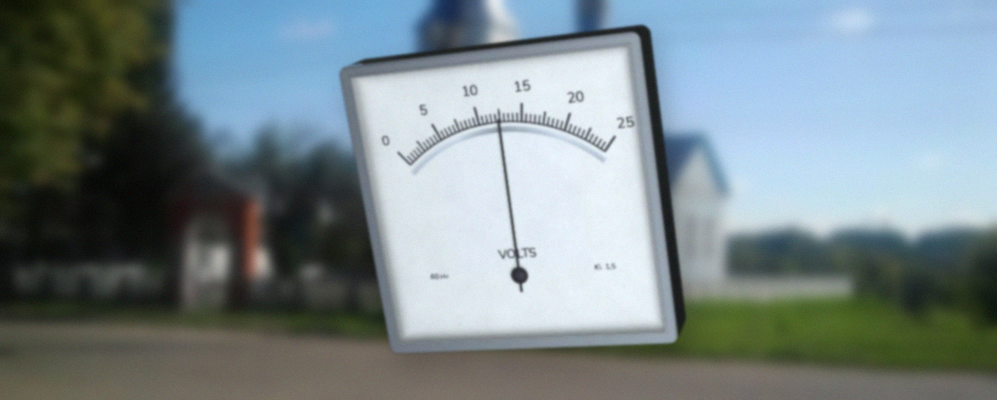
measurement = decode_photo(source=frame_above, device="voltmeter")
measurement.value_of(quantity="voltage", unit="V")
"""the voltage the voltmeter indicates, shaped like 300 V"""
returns 12.5 V
